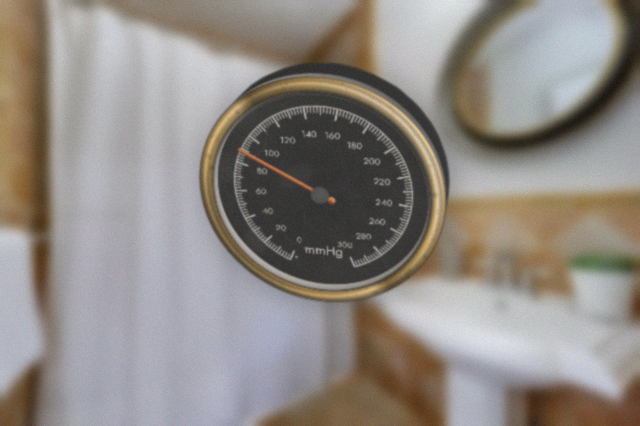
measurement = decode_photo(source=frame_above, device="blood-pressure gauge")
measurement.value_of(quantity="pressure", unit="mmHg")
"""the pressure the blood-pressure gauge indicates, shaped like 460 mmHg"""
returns 90 mmHg
